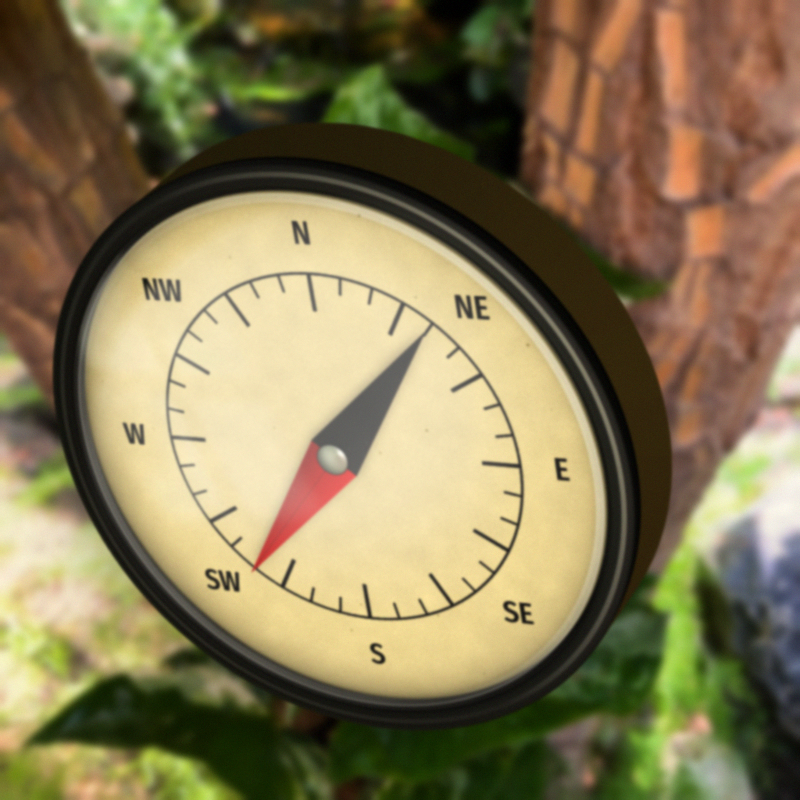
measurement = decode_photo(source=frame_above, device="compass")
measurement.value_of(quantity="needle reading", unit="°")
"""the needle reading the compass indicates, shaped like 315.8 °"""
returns 220 °
